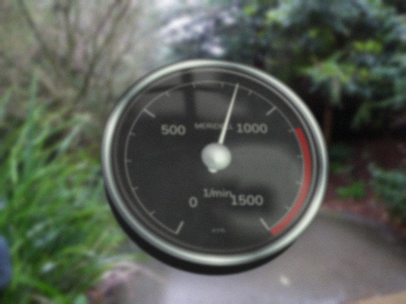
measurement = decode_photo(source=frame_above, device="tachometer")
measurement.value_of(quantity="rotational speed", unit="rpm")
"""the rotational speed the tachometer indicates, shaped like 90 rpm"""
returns 850 rpm
